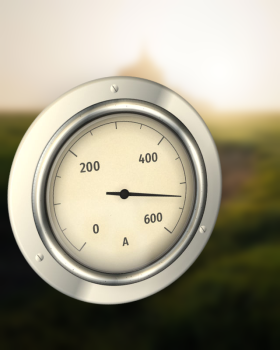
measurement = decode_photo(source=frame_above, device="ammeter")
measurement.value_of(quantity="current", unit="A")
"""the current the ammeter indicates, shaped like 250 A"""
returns 525 A
